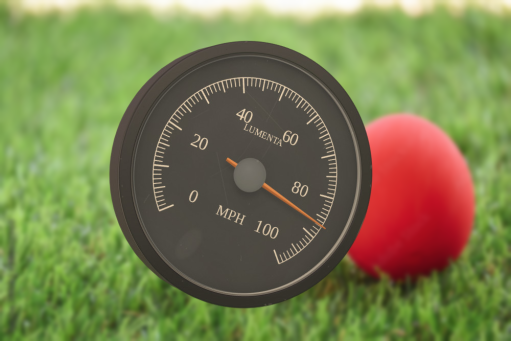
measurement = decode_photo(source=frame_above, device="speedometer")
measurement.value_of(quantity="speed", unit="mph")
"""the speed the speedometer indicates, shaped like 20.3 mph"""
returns 87 mph
